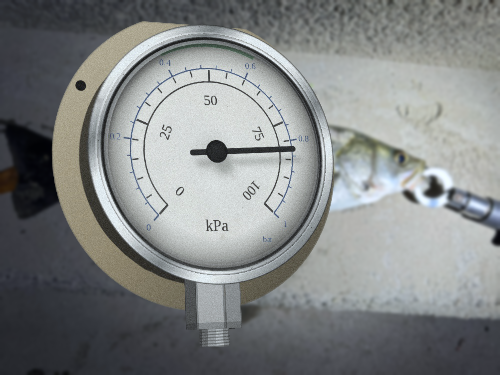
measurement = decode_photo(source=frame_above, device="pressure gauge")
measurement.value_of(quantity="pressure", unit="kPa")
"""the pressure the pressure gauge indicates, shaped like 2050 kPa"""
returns 82.5 kPa
